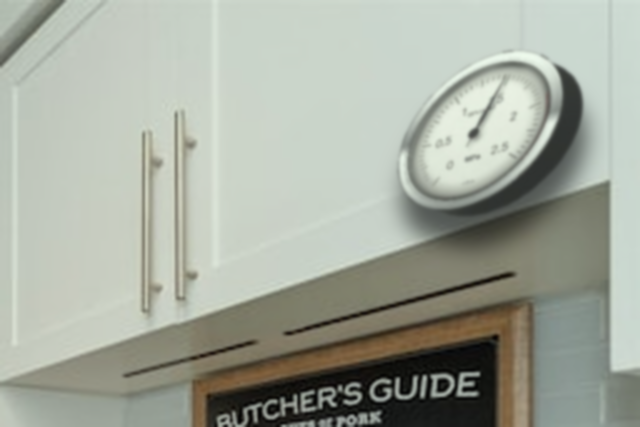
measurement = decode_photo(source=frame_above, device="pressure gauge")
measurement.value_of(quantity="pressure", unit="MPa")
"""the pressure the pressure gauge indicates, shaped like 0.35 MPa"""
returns 1.5 MPa
